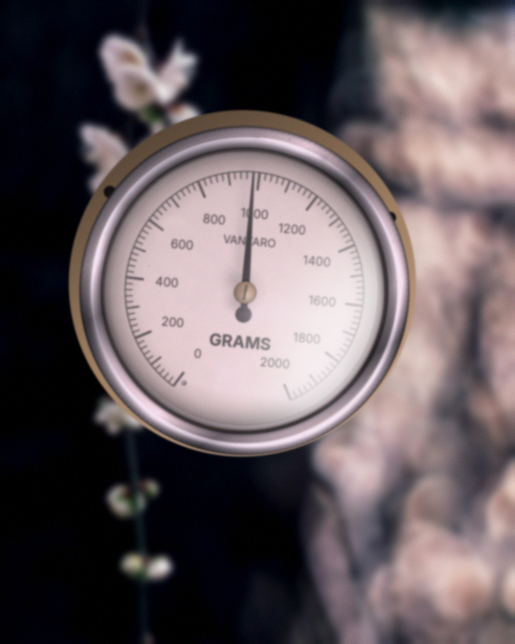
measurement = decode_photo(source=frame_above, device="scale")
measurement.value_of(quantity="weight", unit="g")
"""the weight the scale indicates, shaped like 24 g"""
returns 980 g
